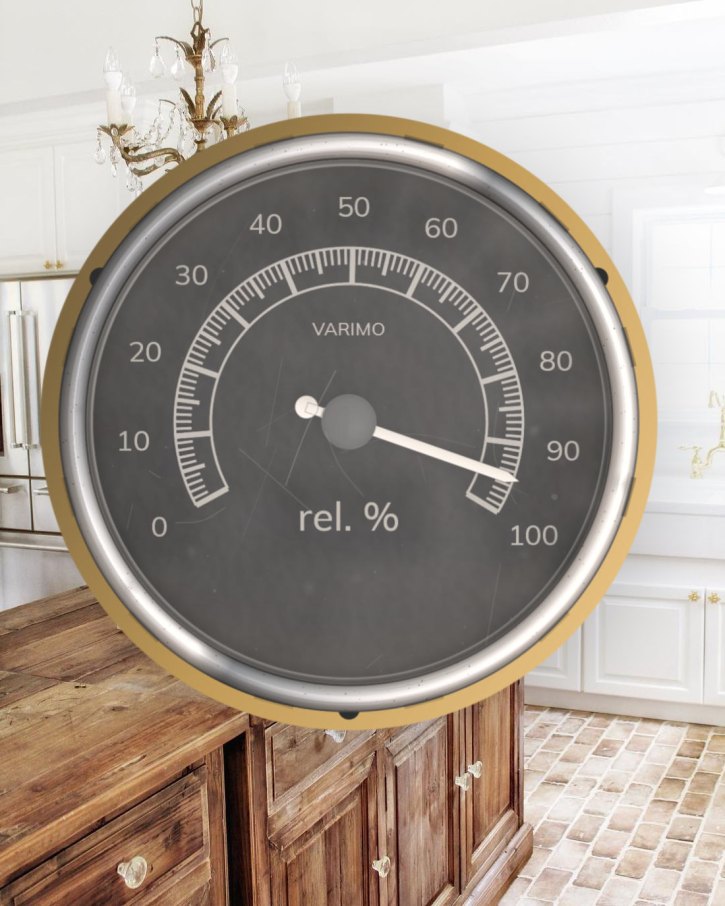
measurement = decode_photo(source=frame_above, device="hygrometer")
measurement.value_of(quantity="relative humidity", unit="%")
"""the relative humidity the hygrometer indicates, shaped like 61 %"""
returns 95 %
